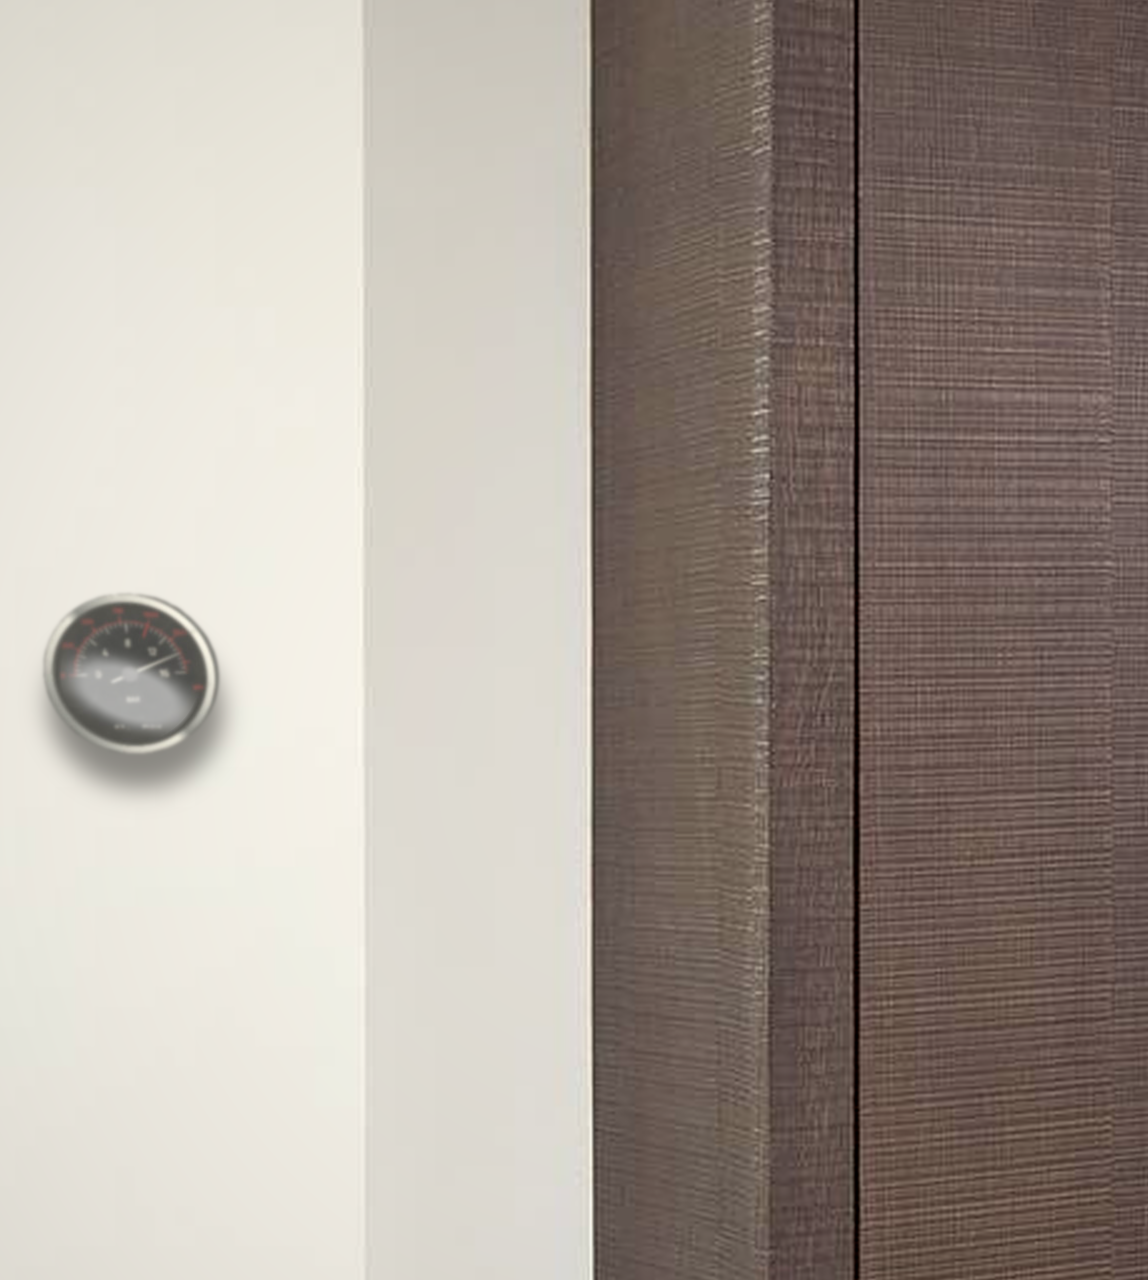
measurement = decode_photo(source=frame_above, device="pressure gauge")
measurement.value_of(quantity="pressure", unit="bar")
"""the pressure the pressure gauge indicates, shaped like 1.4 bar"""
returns 14 bar
